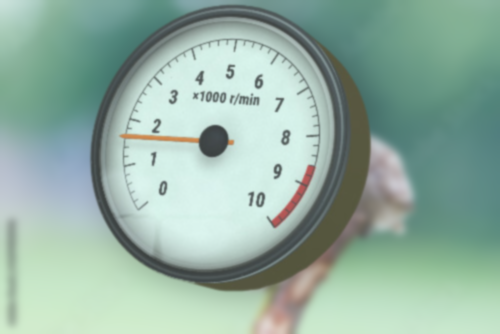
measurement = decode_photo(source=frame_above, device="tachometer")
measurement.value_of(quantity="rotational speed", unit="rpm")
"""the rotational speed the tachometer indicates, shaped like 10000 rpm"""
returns 1600 rpm
